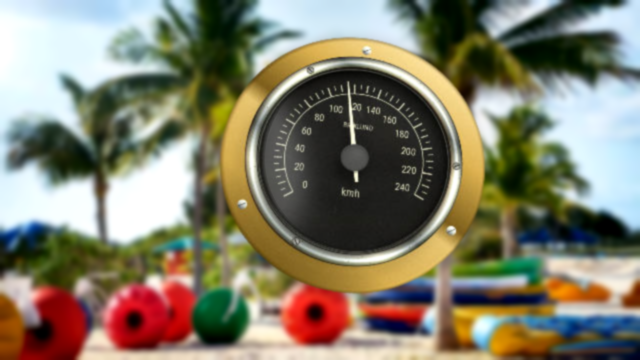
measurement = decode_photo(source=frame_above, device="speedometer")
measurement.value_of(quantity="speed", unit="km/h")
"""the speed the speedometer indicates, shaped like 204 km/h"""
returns 115 km/h
